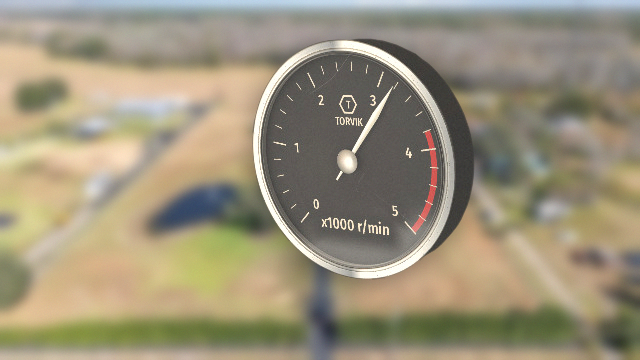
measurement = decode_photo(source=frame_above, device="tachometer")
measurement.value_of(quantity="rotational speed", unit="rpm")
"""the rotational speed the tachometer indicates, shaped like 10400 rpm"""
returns 3200 rpm
